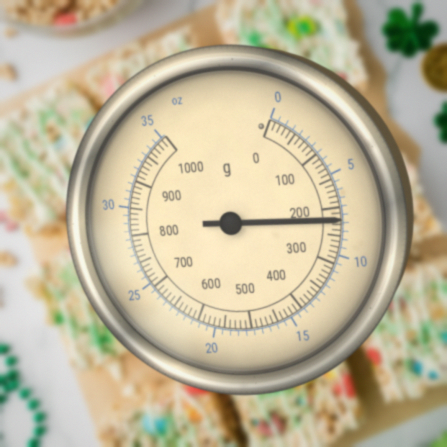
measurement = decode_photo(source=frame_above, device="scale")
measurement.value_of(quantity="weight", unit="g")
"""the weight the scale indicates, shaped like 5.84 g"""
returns 220 g
